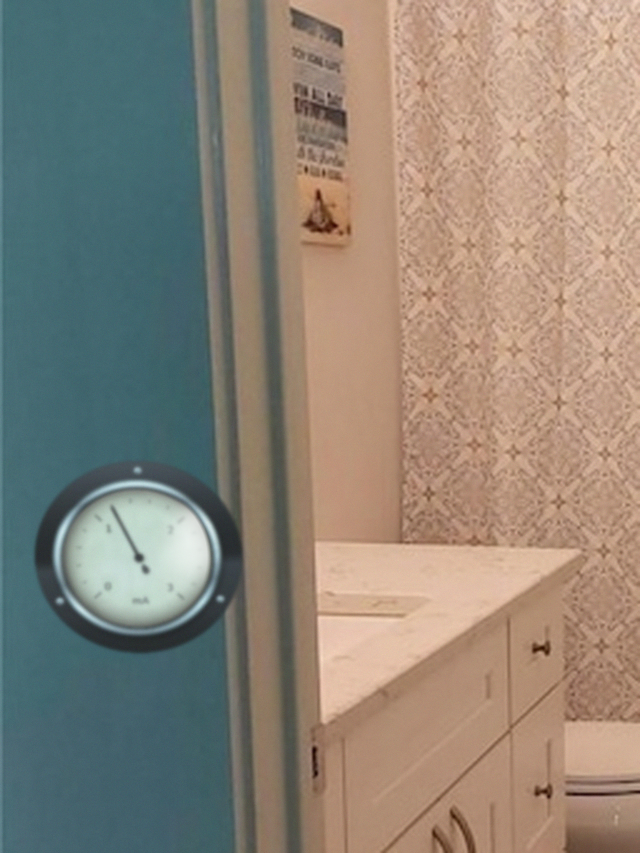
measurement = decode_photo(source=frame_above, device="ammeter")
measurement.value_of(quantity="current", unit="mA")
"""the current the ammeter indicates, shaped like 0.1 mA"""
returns 1.2 mA
